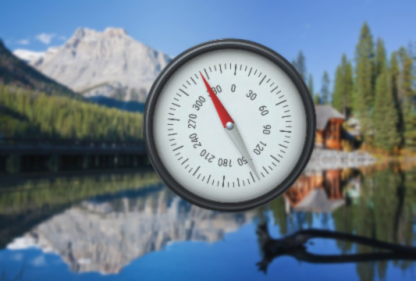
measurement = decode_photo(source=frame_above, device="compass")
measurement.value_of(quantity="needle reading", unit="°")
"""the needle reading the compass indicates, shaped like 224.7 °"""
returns 325 °
